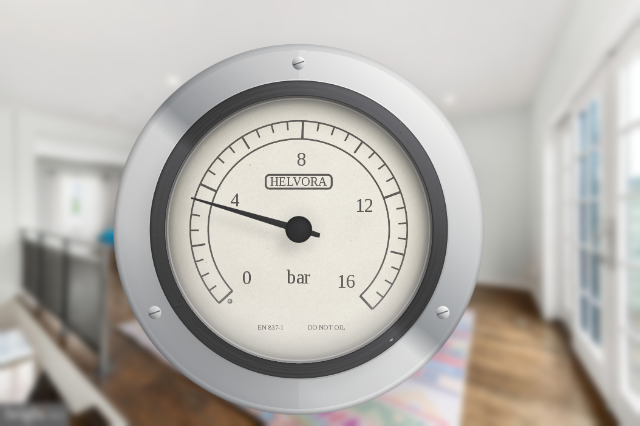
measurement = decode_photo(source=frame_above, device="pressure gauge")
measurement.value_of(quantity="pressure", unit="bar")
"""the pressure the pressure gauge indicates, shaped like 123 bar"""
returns 3.5 bar
